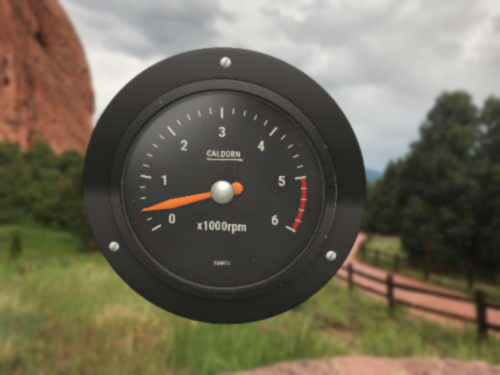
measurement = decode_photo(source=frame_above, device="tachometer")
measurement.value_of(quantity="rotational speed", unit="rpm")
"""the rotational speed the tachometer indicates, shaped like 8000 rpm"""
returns 400 rpm
